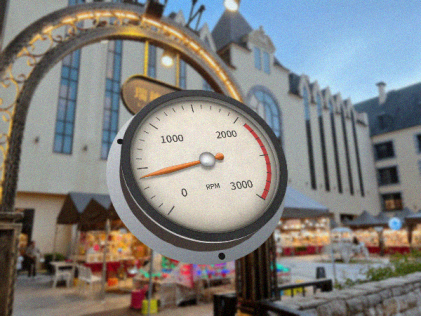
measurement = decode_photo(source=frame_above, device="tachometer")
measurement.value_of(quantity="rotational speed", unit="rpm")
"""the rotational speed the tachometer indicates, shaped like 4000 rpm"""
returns 400 rpm
